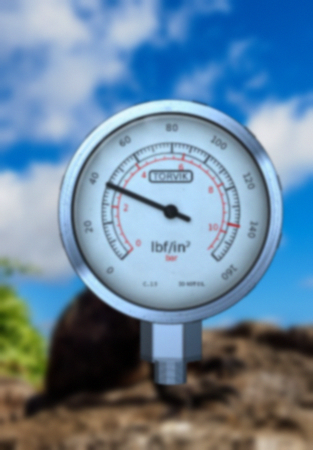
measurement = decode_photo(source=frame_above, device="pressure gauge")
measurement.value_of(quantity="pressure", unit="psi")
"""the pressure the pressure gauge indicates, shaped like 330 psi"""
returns 40 psi
